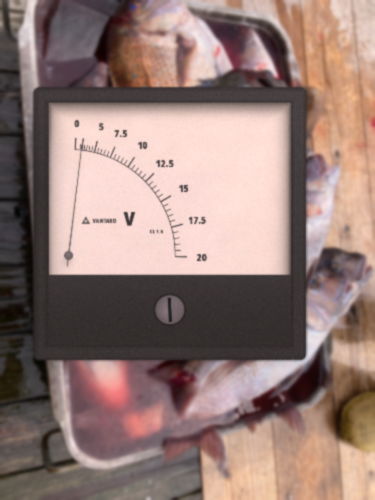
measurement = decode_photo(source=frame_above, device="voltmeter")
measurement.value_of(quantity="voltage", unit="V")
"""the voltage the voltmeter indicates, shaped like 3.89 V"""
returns 2.5 V
